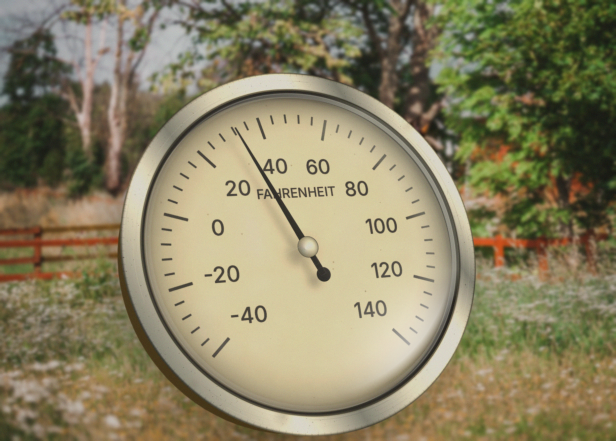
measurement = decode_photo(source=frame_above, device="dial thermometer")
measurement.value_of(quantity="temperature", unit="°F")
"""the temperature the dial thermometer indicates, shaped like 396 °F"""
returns 32 °F
